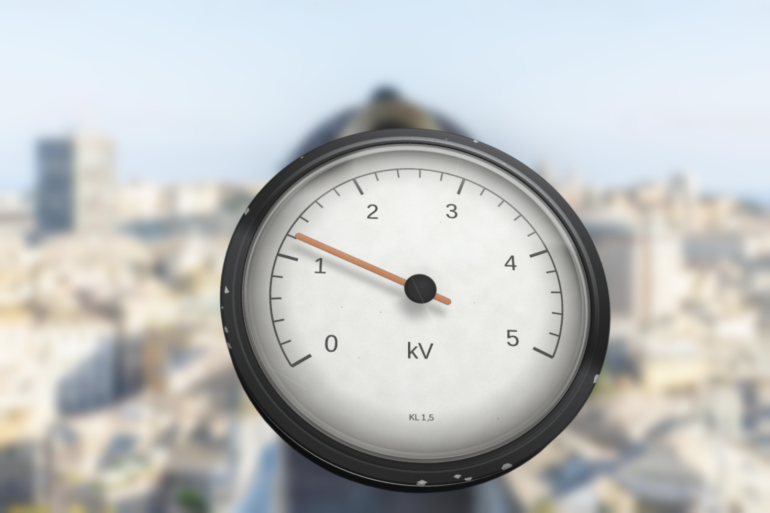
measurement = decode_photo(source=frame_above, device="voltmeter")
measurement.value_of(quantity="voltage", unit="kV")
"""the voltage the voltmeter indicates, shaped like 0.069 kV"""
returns 1.2 kV
